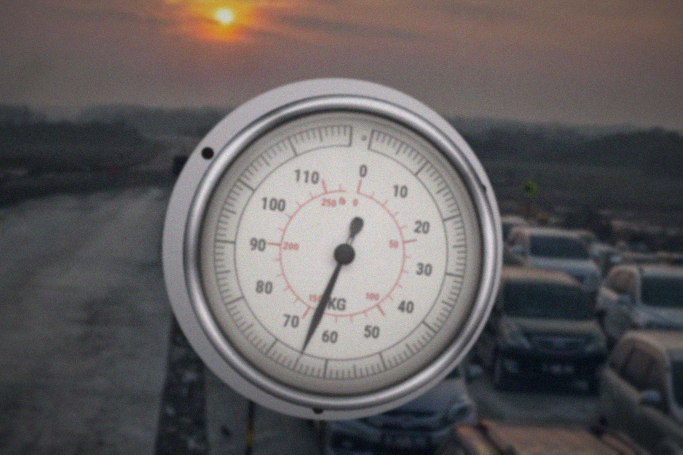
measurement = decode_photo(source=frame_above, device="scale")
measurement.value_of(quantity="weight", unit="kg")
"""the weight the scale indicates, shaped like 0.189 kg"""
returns 65 kg
